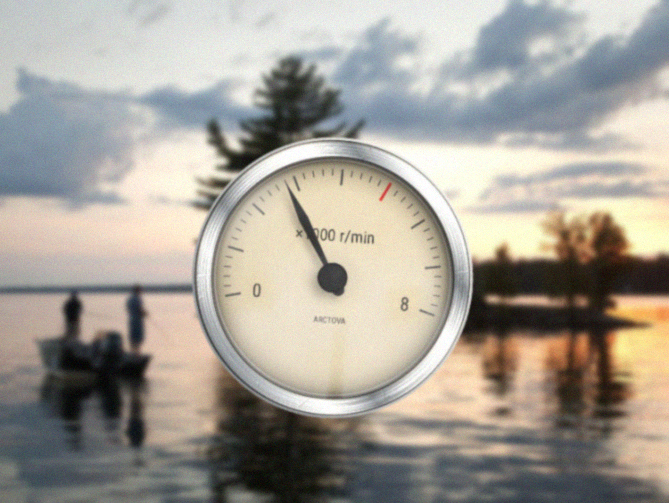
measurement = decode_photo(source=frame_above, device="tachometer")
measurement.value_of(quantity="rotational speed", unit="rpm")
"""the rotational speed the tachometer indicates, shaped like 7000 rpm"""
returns 2800 rpm
